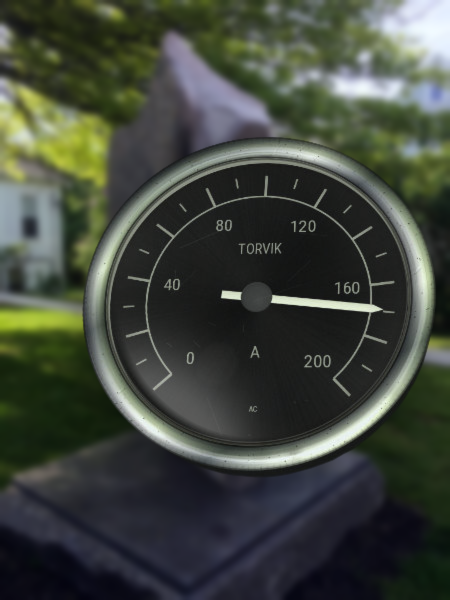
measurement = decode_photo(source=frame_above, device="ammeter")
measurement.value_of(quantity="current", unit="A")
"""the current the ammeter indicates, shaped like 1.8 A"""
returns 170 A
